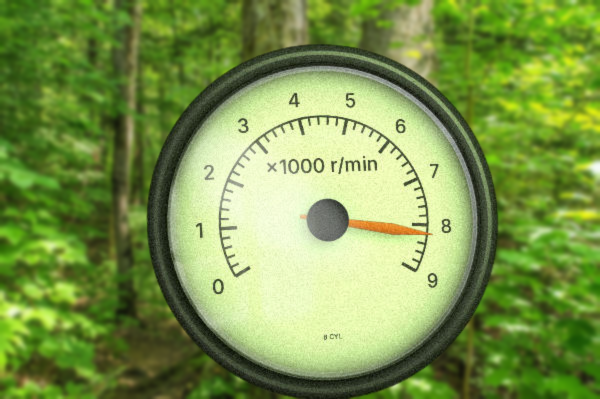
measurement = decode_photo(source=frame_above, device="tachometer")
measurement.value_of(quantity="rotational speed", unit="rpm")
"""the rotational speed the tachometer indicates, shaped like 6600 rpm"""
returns 8200 rpm
